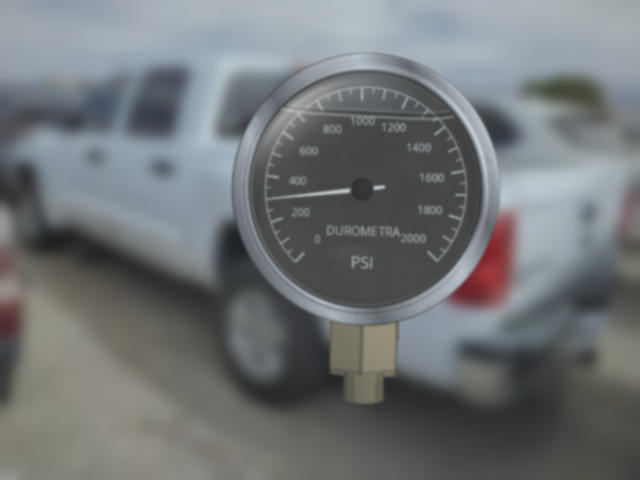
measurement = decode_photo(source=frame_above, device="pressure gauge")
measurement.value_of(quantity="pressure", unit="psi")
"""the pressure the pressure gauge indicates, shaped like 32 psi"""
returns 300 psi
